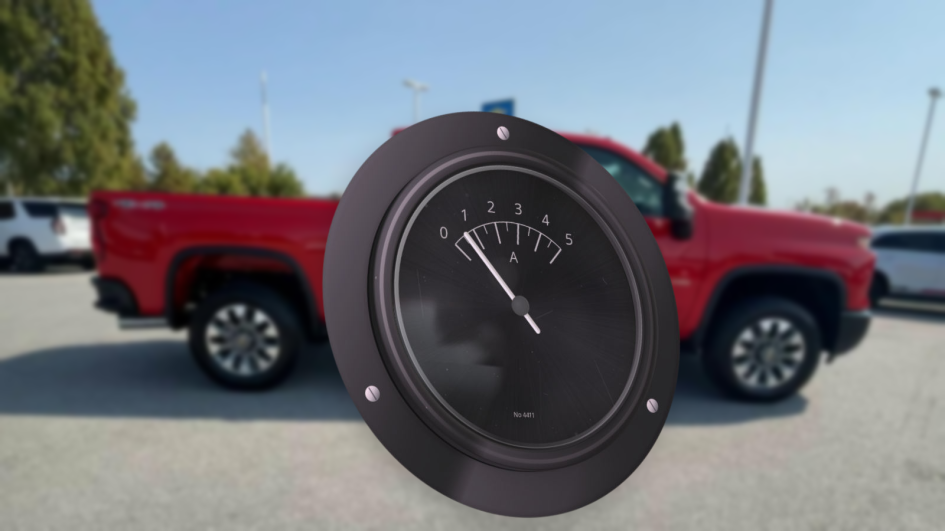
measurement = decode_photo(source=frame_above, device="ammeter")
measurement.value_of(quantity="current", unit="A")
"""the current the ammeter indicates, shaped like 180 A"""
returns 0.5 A
